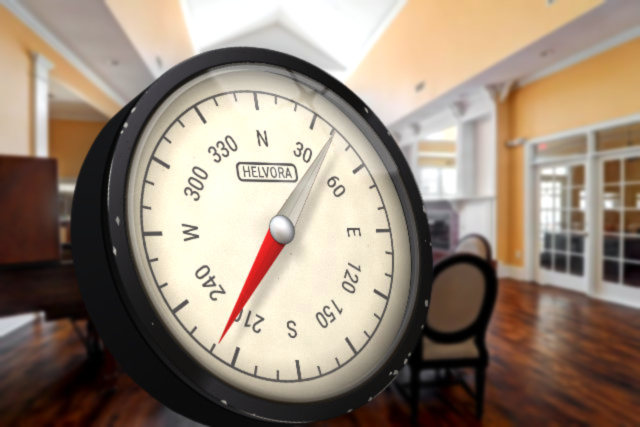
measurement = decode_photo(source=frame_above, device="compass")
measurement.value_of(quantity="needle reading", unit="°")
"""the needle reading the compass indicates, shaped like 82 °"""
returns 220 °
